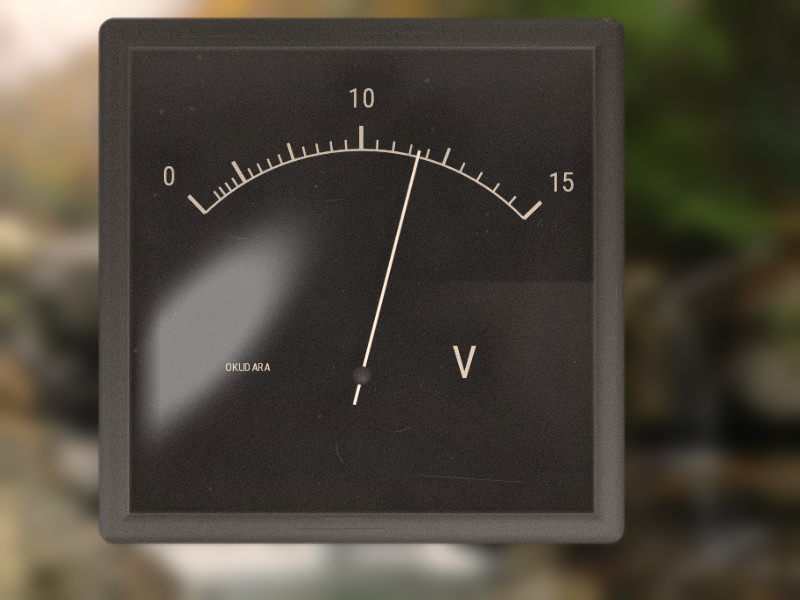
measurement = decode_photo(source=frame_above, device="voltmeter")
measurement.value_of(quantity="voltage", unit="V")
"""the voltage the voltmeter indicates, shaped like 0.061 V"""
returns 11.75 V
